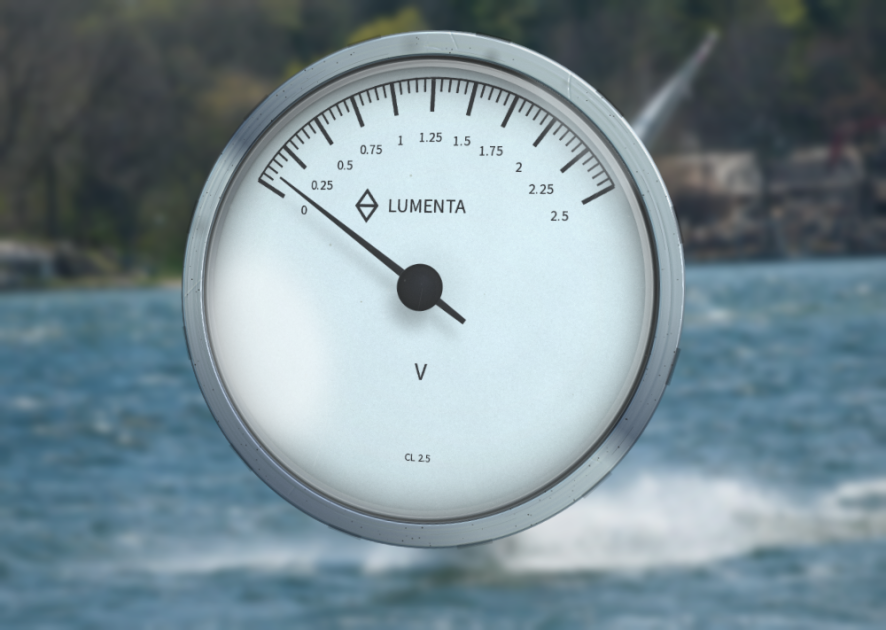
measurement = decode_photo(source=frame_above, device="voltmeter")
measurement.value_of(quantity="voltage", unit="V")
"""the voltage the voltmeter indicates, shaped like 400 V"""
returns 0.1 V
